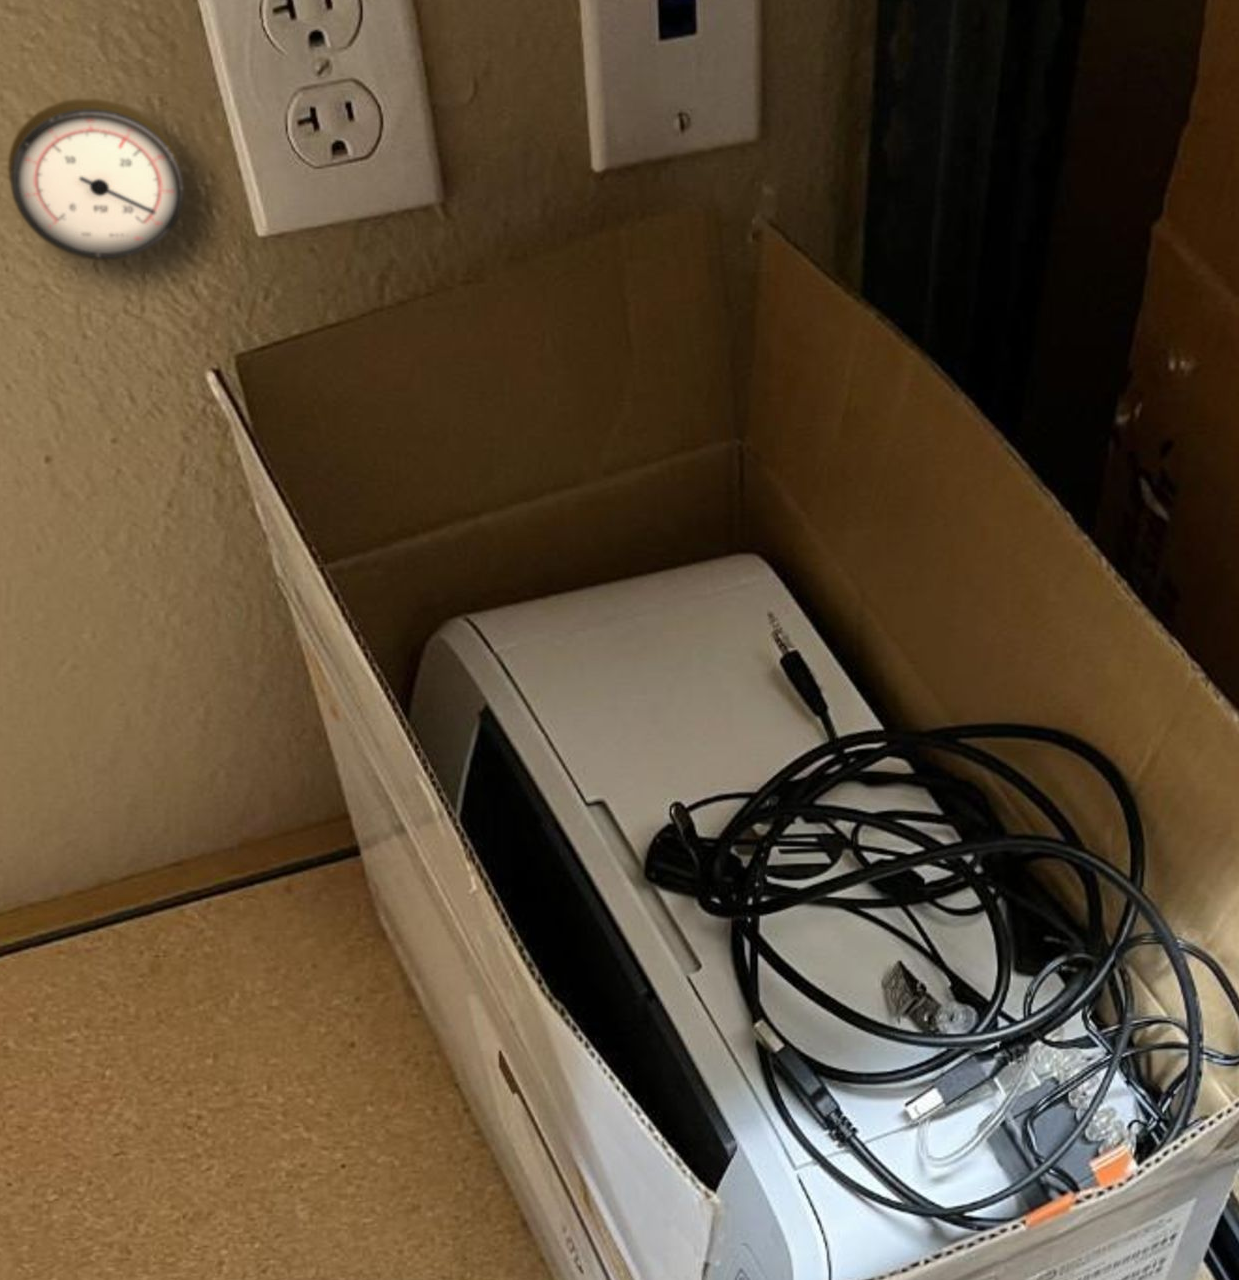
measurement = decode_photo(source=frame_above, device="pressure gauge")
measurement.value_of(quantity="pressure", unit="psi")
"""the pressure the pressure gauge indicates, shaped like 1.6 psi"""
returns 28 psi
